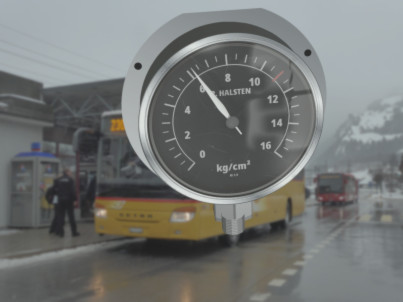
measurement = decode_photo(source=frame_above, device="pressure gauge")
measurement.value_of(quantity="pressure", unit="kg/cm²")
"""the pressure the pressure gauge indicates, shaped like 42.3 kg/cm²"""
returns 6.25 kg/cm²
